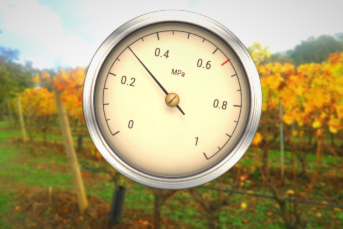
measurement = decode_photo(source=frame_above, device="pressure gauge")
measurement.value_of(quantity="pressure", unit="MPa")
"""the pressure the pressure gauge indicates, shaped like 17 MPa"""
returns 0.3 MPa
